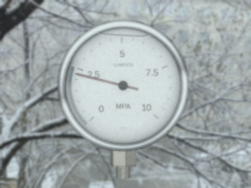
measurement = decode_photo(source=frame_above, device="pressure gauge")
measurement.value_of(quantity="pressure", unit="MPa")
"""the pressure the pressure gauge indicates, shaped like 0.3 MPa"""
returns 2.25 MPa
